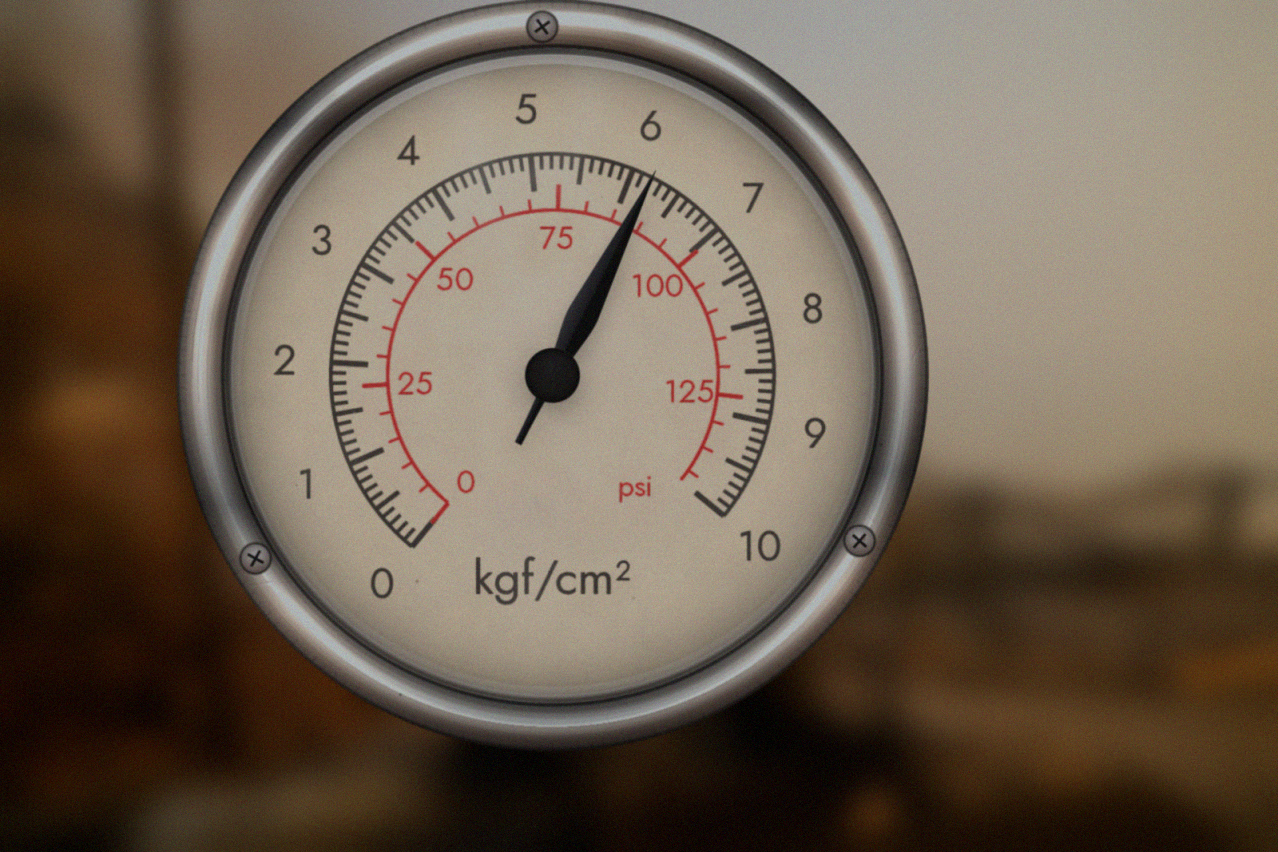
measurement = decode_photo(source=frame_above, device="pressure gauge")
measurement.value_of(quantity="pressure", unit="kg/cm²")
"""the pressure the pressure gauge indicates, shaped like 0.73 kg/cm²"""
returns 6.2 kg/cm²
